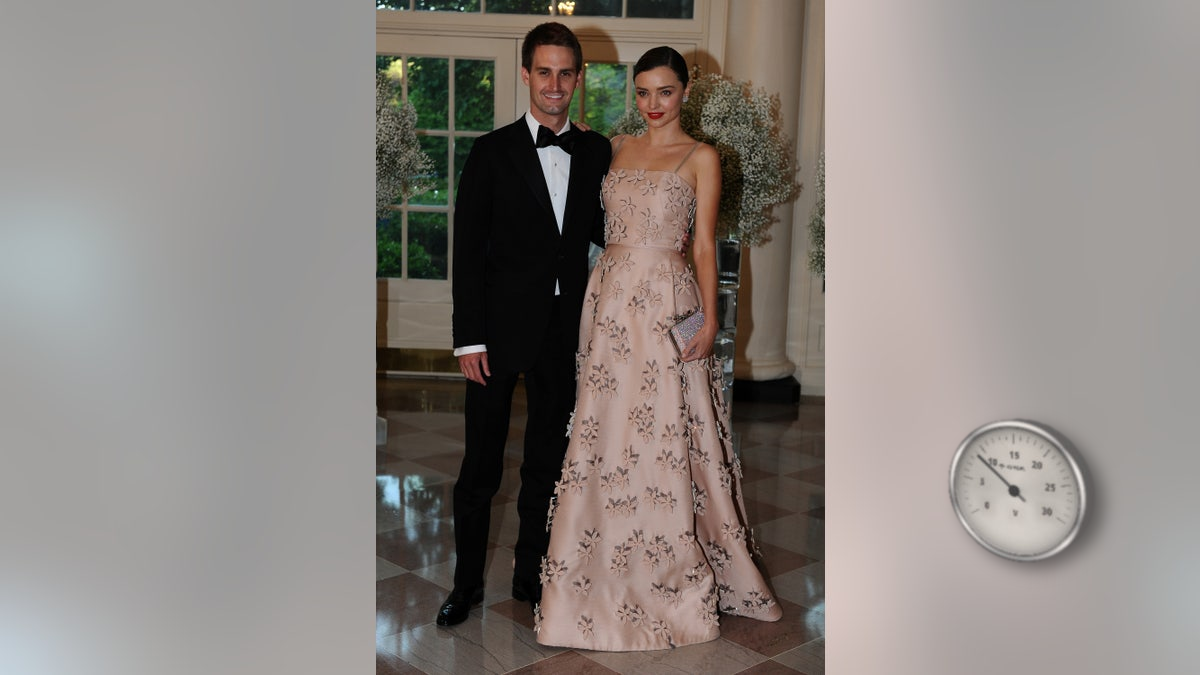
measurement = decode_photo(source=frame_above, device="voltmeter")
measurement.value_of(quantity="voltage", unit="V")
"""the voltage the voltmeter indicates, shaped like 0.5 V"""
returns 9 V
